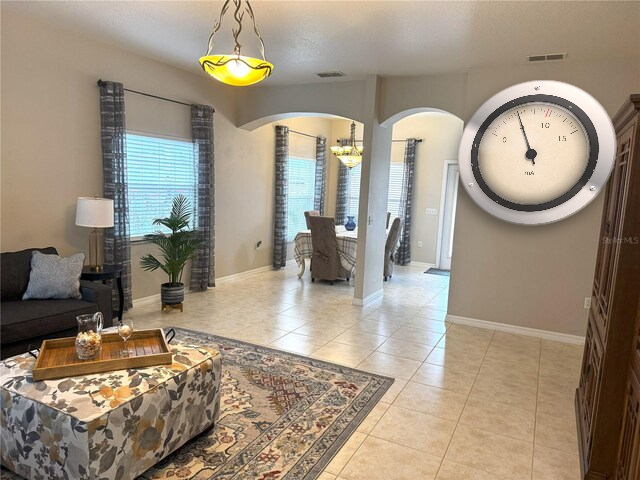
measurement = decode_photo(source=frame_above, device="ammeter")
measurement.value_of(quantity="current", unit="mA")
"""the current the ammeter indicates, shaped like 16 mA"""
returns 5 mA
